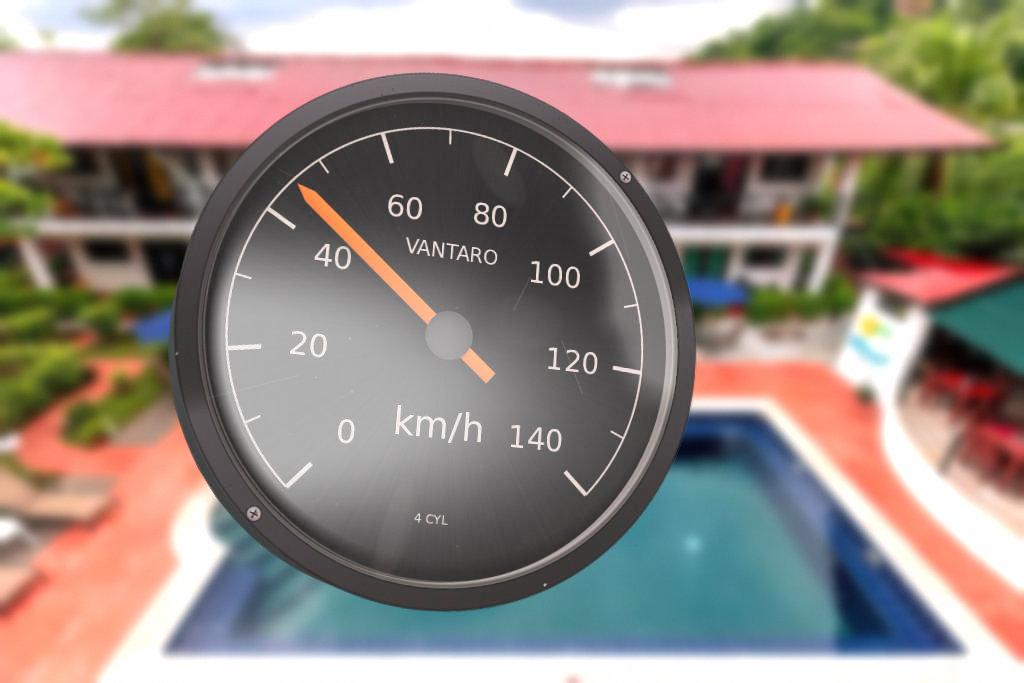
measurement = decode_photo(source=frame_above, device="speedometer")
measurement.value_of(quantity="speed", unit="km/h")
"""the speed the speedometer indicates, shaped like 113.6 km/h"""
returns 45 km/h
